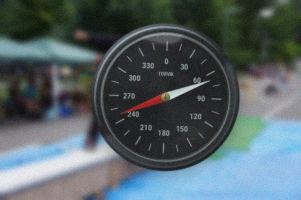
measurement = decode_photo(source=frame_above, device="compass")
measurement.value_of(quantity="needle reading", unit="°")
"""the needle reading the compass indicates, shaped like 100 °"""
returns 247.5 °
